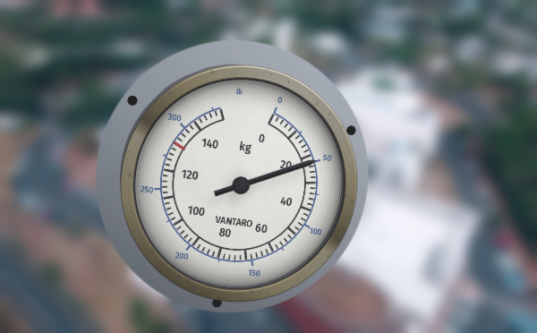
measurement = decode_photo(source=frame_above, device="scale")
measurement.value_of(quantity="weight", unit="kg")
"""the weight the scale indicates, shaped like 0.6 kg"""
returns 22 kg
